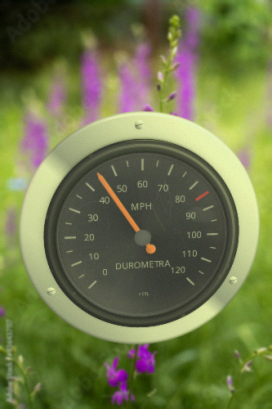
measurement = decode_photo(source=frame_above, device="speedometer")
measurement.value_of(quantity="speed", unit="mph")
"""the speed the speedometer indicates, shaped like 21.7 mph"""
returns 45 mph
